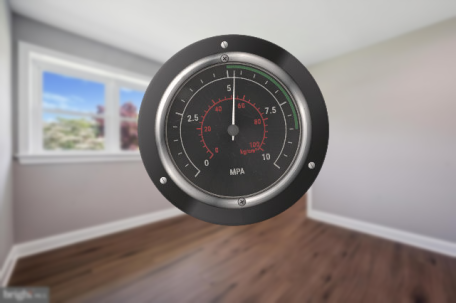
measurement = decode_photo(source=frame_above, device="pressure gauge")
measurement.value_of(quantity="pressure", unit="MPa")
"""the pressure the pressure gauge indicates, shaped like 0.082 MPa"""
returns 5.25 MPa
